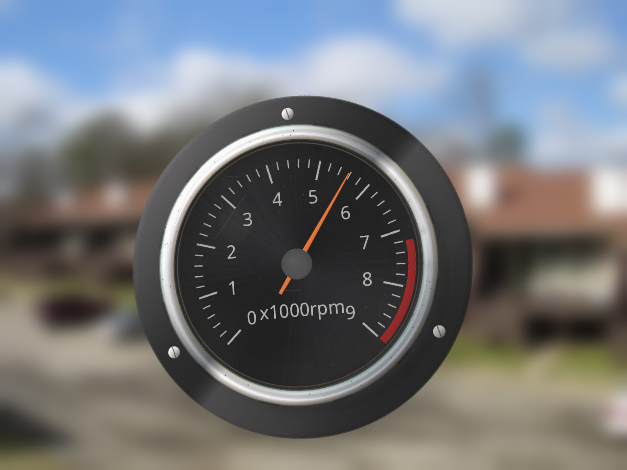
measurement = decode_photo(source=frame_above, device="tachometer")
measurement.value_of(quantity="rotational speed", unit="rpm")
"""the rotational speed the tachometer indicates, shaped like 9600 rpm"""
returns 5600 rpm
